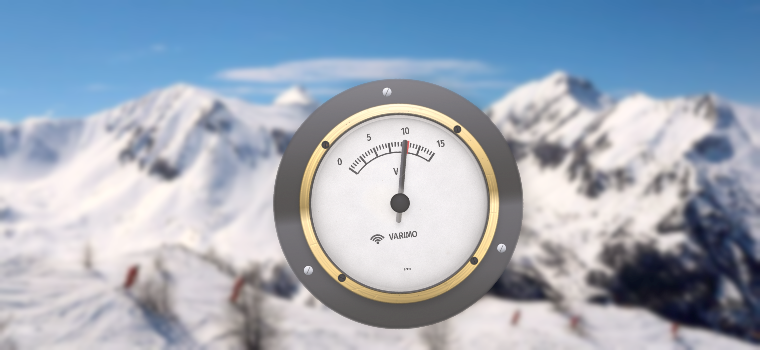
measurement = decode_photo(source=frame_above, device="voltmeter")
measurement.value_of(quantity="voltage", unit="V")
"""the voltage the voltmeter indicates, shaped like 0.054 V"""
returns 10 V
